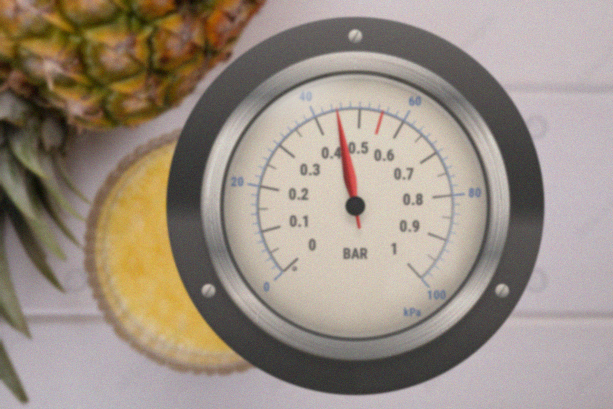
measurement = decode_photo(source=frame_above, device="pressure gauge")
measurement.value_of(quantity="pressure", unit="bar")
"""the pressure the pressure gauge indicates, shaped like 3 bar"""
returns 0.45 bar
